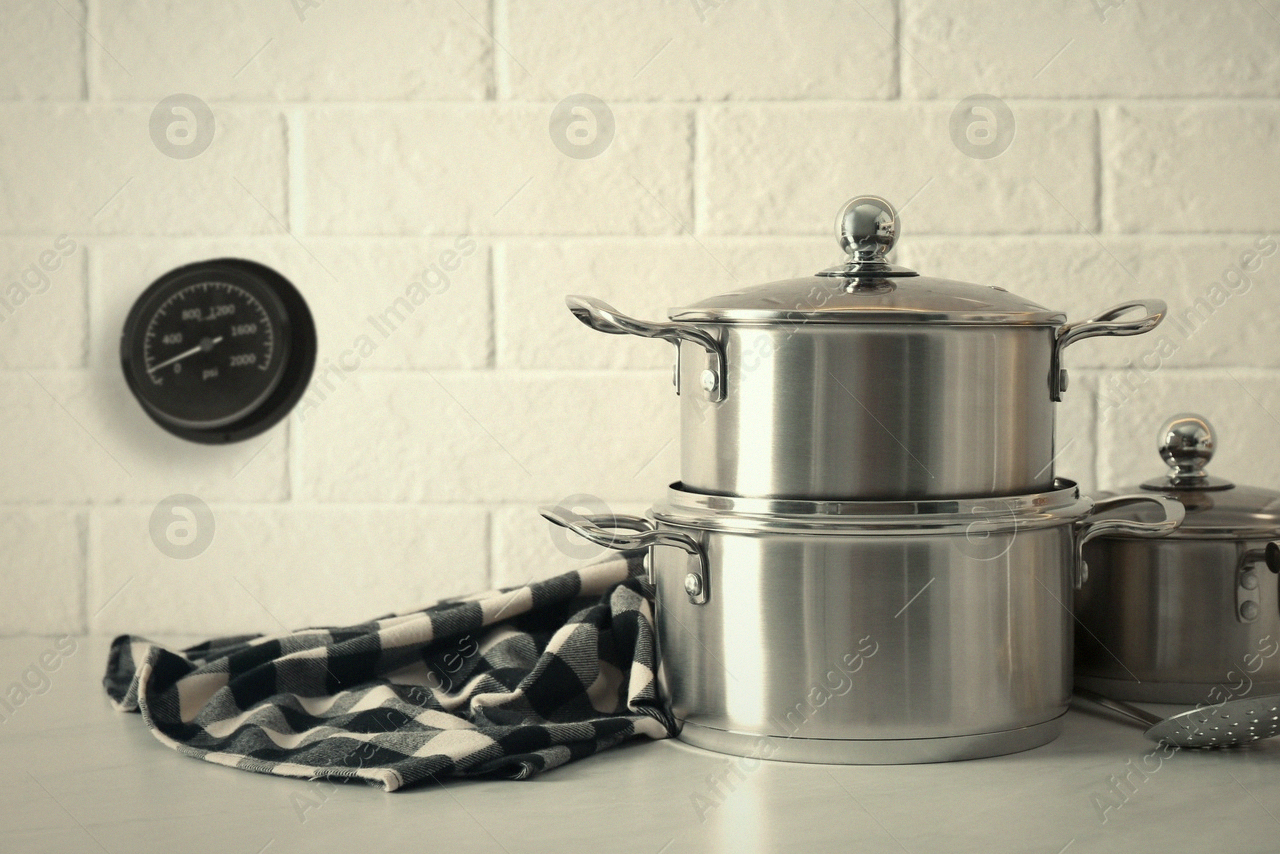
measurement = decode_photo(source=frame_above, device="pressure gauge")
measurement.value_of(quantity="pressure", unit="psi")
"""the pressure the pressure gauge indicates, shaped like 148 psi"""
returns 100 psi
